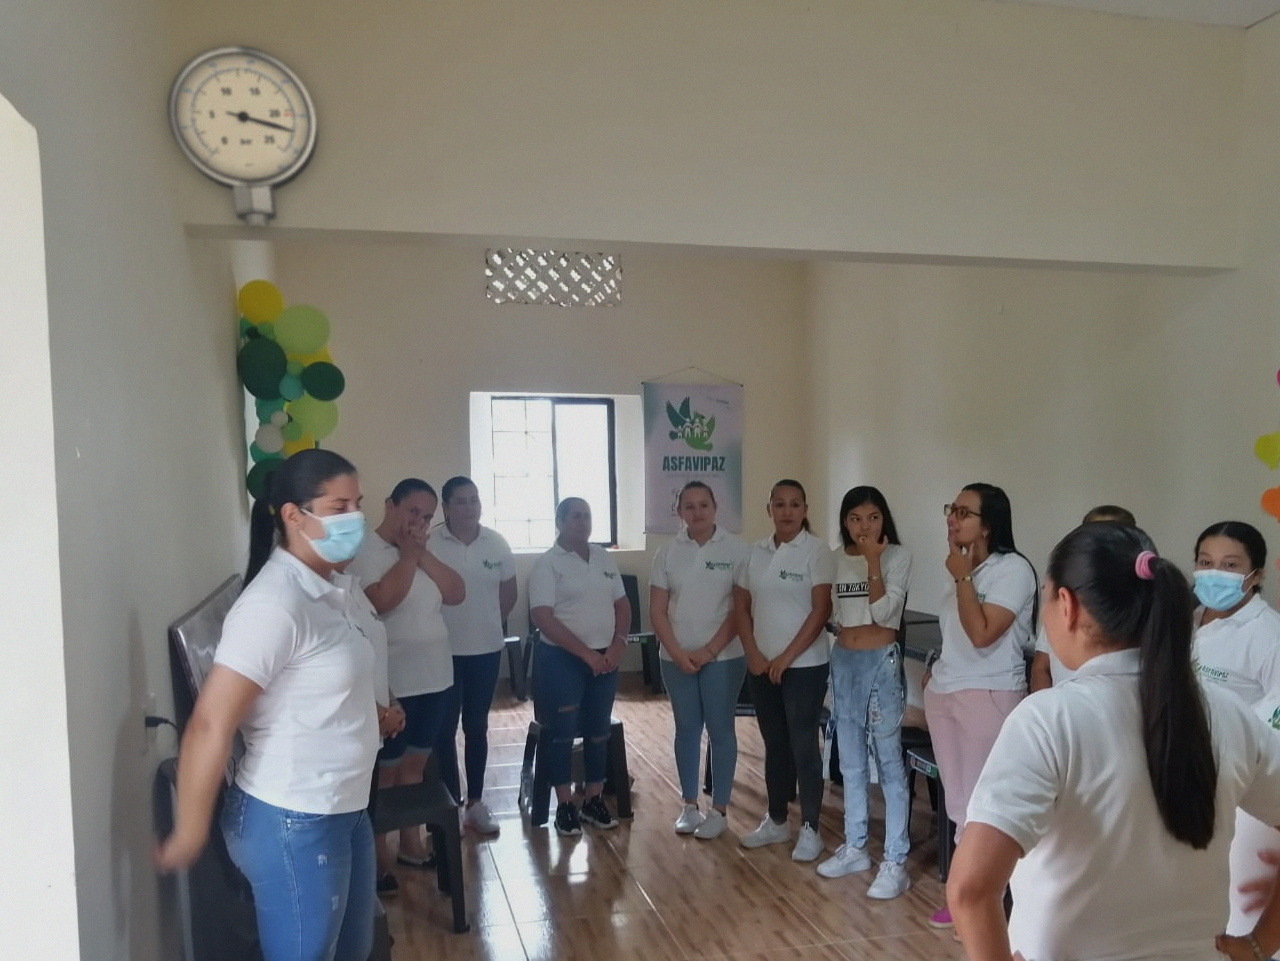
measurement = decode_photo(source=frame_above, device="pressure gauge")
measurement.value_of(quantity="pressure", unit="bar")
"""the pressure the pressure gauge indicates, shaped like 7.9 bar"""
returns 22.5 bar
